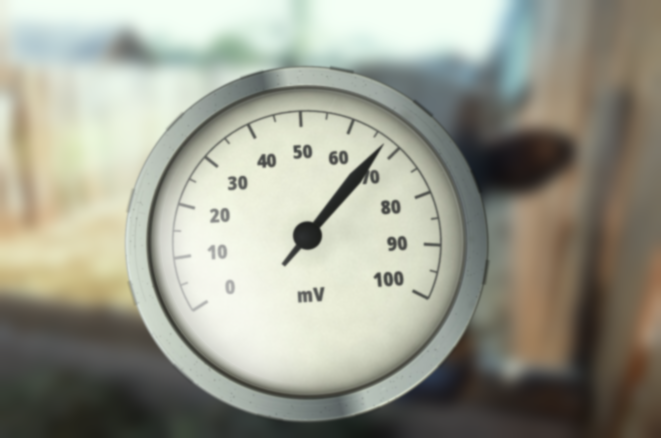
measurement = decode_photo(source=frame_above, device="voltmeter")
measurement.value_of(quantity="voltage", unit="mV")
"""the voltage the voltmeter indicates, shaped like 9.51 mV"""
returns 67.5 mV
